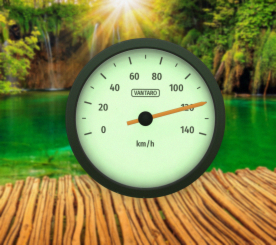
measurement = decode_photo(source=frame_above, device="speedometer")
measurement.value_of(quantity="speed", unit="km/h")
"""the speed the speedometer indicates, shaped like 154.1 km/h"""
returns 120 km/h
